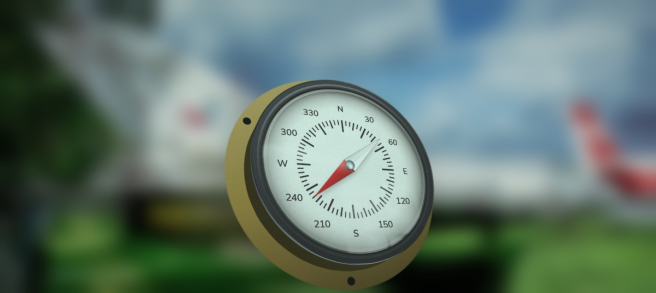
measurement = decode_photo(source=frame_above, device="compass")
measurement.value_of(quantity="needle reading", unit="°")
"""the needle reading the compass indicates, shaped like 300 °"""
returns 230 °
